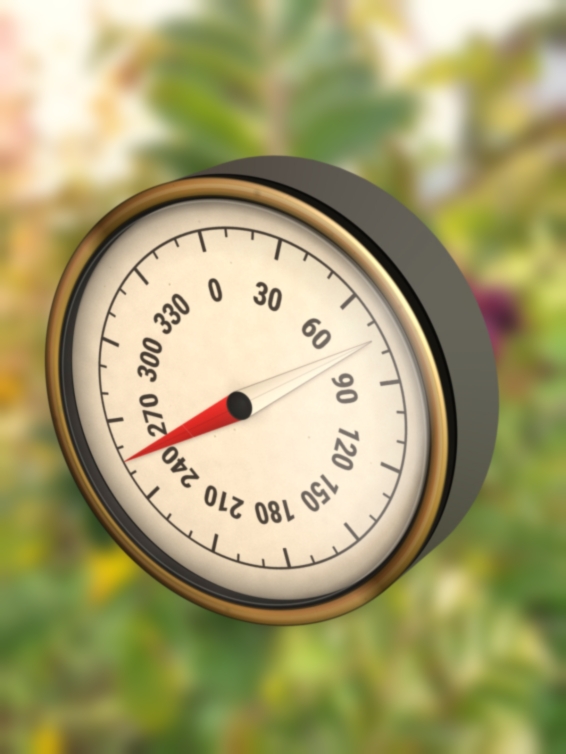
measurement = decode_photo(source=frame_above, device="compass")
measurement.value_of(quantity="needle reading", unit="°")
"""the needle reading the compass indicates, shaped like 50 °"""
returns 255 °
